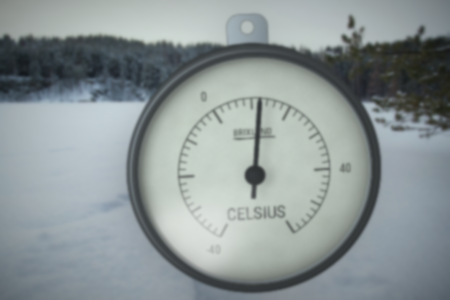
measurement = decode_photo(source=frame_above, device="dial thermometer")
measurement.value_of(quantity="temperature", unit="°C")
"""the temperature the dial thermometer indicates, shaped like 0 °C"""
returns 12 °C
